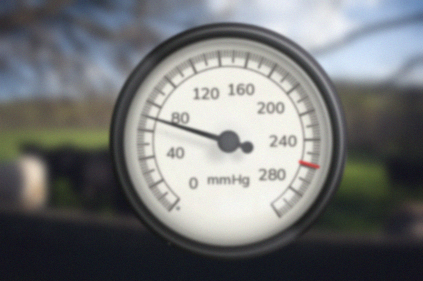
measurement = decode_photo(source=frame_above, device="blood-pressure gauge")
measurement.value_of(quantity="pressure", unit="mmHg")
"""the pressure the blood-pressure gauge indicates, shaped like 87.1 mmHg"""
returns 70 mmHg
